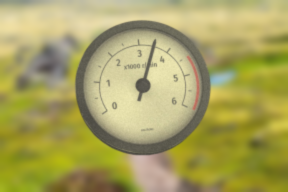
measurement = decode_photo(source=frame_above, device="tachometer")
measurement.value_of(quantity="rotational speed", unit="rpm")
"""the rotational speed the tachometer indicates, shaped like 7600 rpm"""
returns 3500 rpm
